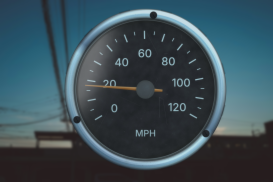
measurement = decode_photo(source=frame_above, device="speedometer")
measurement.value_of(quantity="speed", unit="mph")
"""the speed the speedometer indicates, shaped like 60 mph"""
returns 17.5 mph
